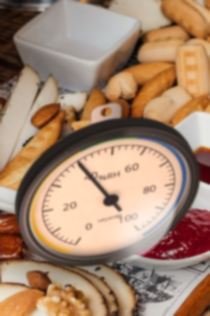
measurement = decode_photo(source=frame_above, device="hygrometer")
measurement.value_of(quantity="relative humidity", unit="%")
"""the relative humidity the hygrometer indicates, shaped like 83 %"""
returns 40 %
